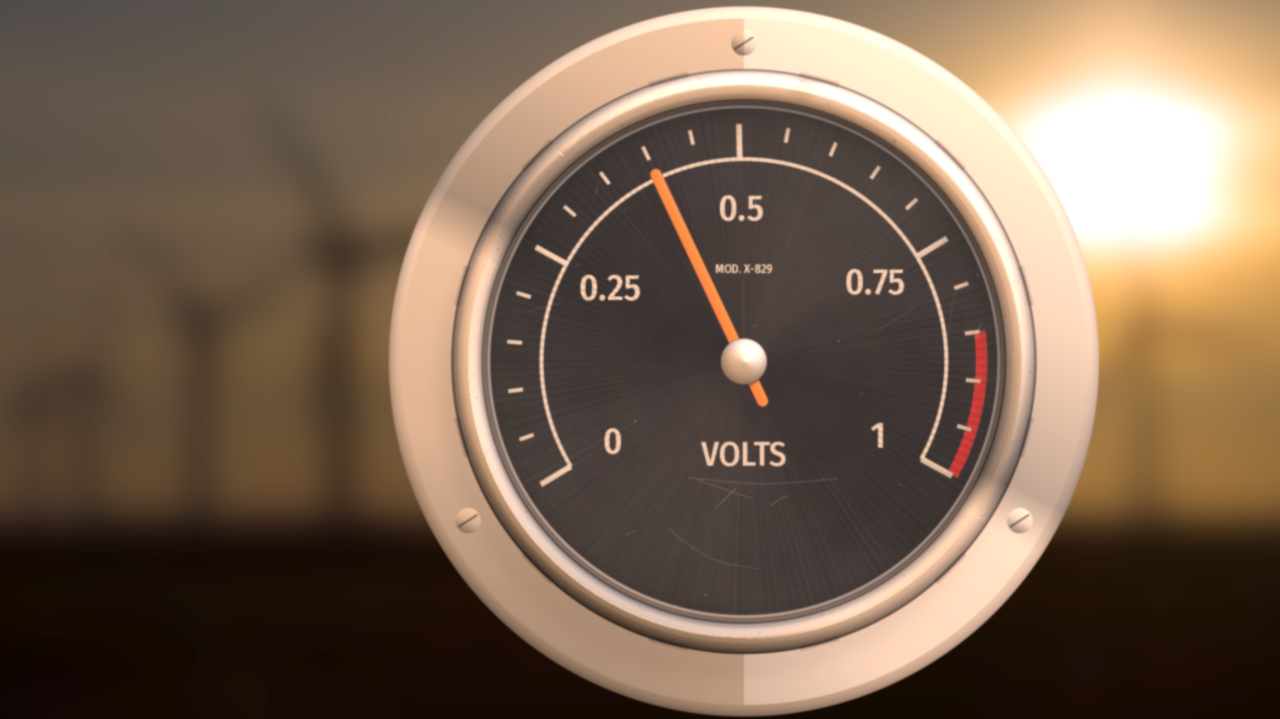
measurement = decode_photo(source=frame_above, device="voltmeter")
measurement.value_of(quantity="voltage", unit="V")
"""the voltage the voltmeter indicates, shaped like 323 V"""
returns 0.4 V
